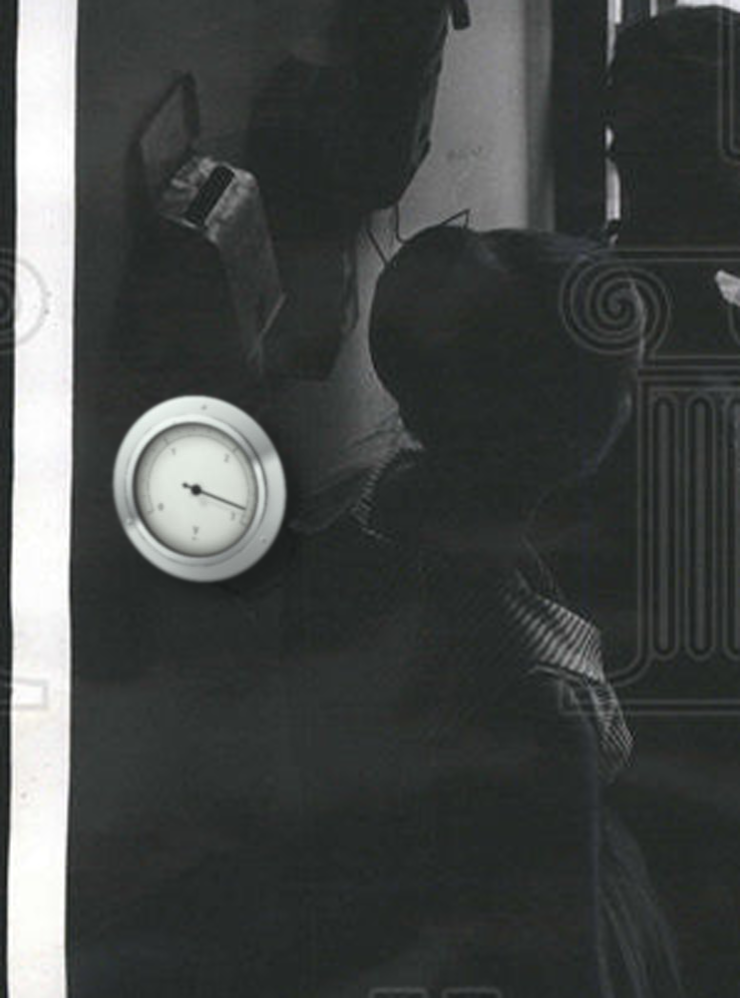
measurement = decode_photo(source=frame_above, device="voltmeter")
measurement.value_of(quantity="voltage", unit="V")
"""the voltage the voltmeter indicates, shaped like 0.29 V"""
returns 2.8 V
